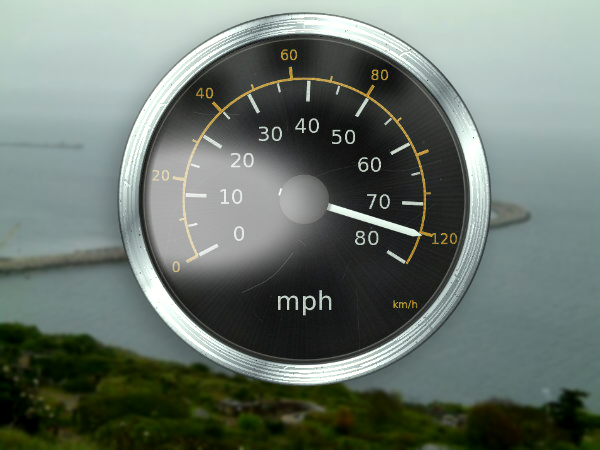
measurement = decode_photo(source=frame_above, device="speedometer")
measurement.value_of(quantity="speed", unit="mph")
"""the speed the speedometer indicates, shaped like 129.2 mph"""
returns 75 mph
